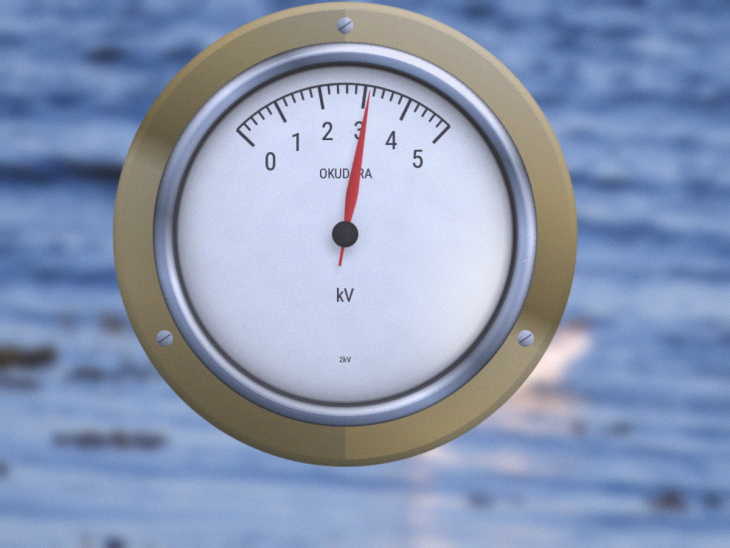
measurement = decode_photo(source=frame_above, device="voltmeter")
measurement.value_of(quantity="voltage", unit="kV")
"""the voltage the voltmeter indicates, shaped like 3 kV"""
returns 3.1 kV
